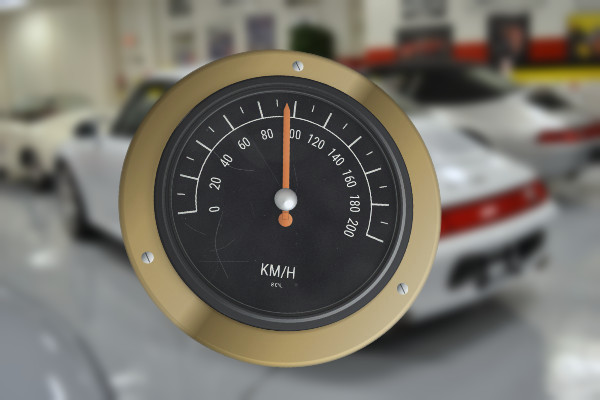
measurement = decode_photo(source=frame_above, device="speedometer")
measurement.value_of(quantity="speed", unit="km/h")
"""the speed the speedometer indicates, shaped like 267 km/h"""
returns 95 km/h
